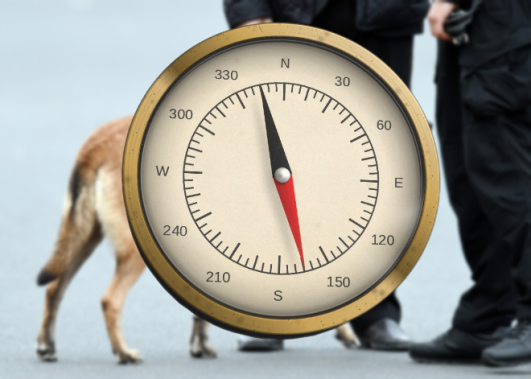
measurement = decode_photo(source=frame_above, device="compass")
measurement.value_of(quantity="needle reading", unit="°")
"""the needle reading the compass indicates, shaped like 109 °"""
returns 165 °
